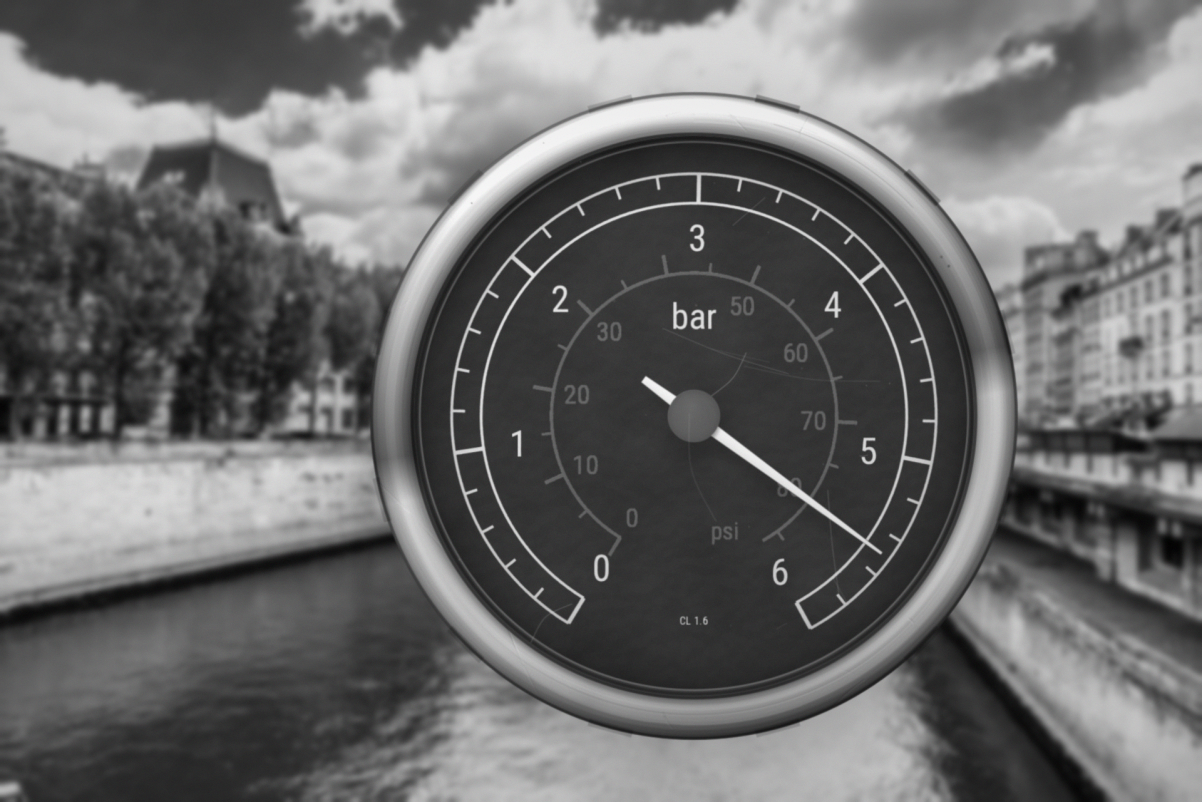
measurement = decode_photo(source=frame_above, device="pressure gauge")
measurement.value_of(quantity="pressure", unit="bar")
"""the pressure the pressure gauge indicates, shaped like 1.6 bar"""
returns 5.5 bar
